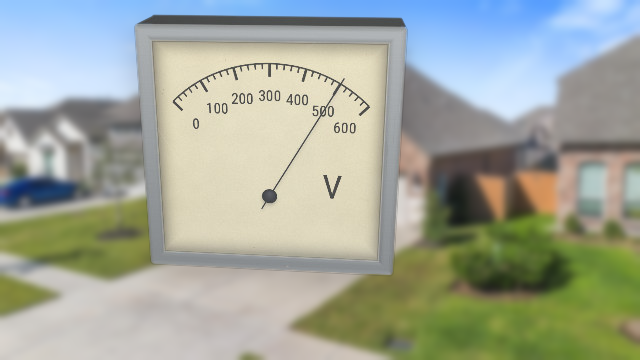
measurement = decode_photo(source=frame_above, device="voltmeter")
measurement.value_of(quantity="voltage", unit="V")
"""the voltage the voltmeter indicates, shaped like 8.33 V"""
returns 500 V
